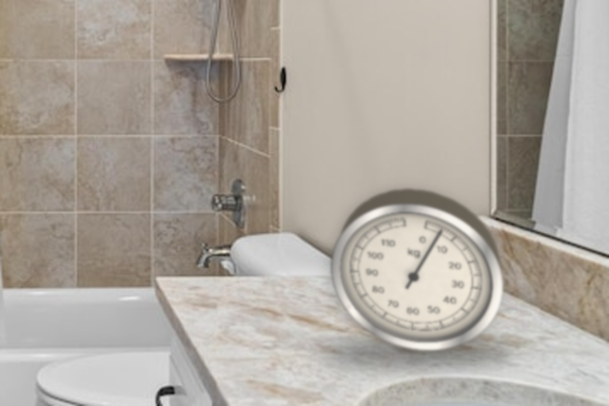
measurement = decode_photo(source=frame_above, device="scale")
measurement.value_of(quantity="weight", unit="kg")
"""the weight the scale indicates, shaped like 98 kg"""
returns 5 kg
